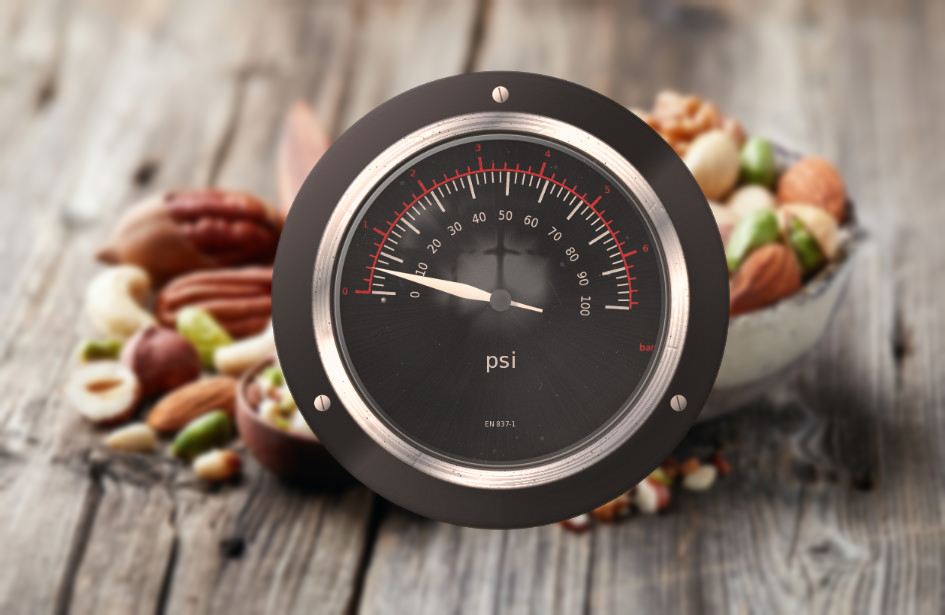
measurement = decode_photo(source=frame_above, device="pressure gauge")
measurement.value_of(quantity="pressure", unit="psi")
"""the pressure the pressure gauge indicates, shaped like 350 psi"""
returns 6 psi
